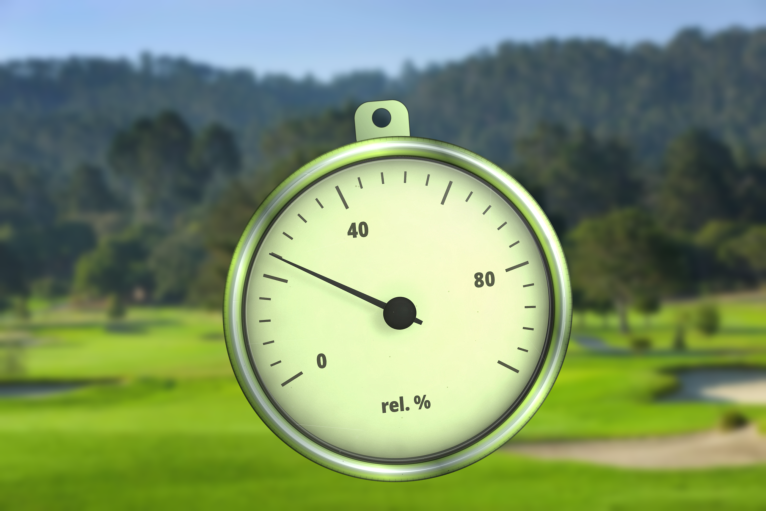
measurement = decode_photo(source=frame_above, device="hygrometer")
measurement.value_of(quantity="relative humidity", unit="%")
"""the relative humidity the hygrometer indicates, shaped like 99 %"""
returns 24 %
